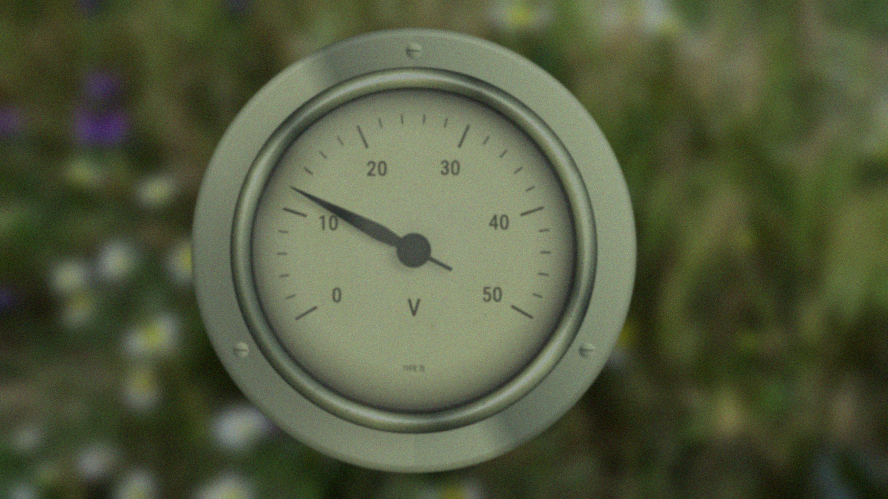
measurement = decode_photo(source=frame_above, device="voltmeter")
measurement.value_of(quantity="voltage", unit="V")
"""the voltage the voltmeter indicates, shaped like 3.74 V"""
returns 12 V
